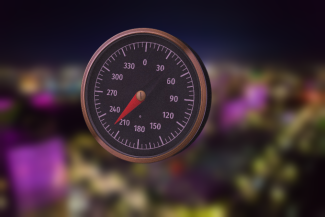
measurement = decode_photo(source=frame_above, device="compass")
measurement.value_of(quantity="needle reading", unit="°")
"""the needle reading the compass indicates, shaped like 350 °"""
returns 220 °
